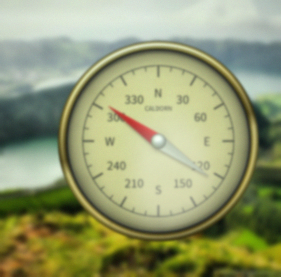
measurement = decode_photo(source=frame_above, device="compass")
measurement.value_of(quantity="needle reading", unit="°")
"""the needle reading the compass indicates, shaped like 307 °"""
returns 305 °
